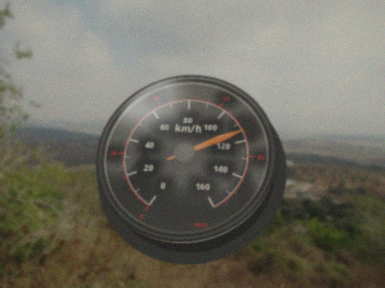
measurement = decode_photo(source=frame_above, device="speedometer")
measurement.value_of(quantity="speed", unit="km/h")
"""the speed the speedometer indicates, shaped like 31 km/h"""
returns 115 km/h
